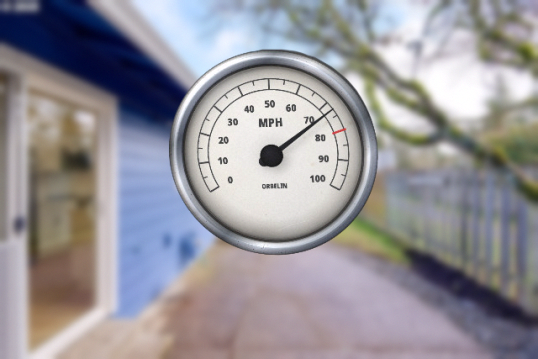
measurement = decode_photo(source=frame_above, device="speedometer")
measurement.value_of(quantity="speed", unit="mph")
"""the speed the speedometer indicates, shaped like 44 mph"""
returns 72.5 mph
